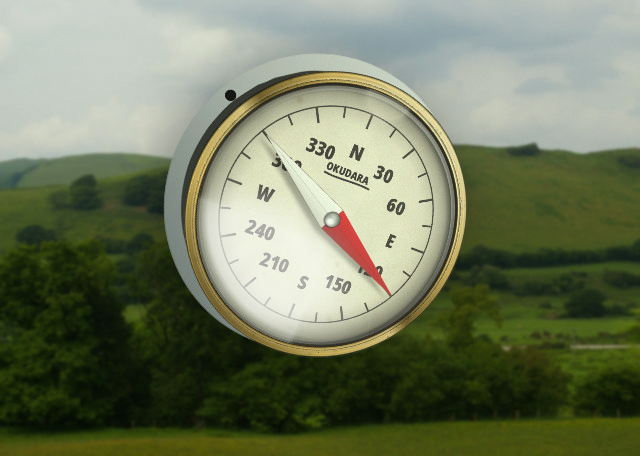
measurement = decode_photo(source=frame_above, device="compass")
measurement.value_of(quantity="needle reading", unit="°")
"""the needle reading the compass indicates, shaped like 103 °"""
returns 120 °
